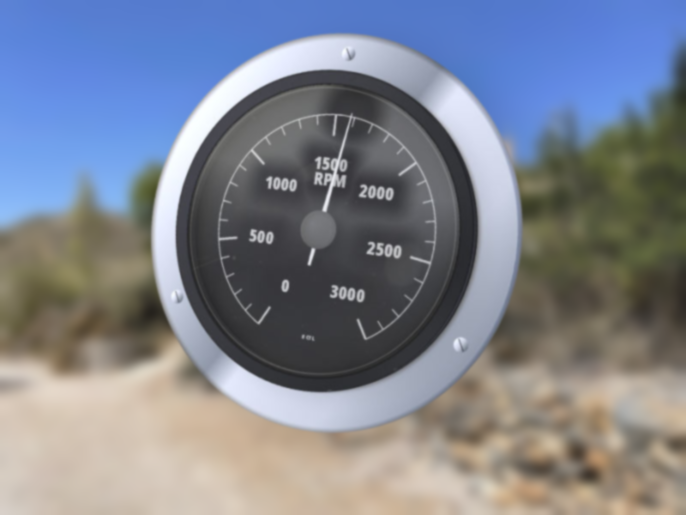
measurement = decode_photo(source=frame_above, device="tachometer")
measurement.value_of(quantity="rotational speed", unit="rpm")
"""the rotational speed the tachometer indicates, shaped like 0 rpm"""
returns 1600 rpm
